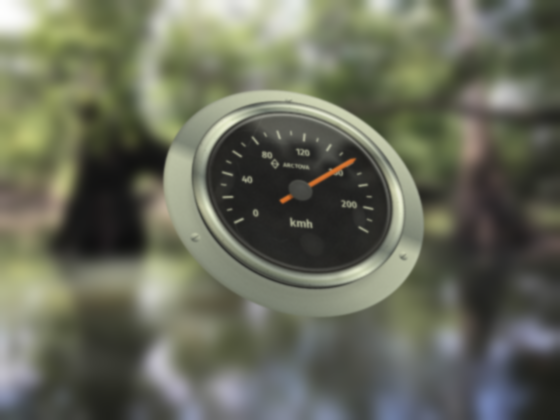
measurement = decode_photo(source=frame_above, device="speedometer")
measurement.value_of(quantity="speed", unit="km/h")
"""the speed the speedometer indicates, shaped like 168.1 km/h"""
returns 160 km/h
